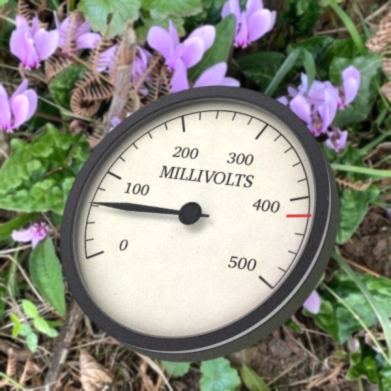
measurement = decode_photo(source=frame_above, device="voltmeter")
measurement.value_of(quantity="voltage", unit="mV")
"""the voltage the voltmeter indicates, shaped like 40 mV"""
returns 60 mV
